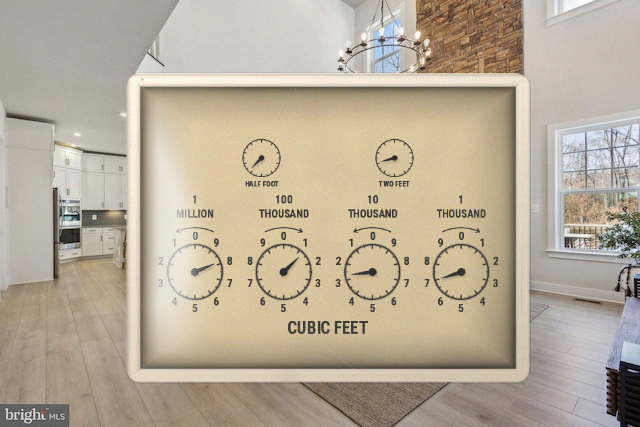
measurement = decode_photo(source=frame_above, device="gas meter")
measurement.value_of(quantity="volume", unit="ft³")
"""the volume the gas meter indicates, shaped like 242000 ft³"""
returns 812700 ft³
